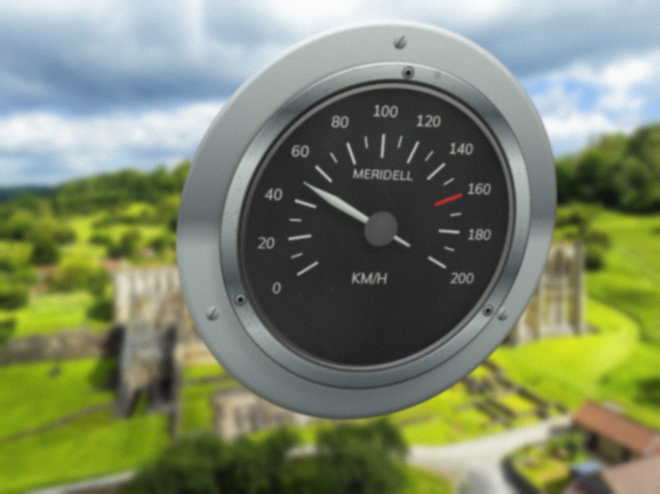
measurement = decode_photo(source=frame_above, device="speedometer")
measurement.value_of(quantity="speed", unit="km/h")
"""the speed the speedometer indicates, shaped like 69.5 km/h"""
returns 50 km/h
